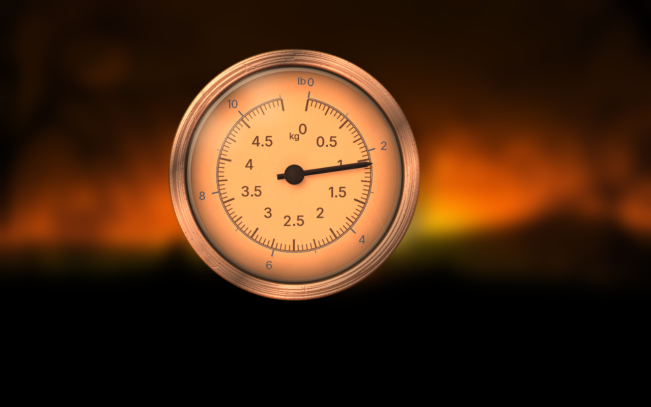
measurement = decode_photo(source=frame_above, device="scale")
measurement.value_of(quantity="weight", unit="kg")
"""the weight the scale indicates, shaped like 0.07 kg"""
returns 1.05 kg
